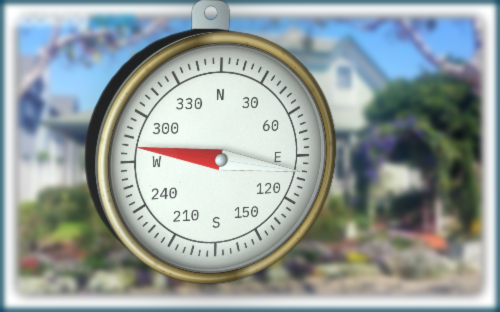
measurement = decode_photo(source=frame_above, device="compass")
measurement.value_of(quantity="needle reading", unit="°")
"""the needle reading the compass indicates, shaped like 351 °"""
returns 280 °
